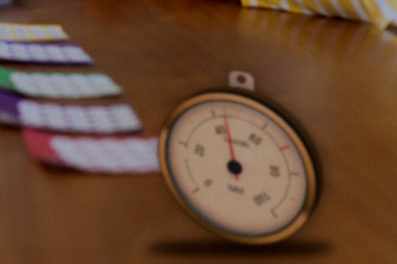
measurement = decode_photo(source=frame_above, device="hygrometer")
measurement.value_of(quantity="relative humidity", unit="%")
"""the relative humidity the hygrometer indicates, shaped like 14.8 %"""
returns 45 %
